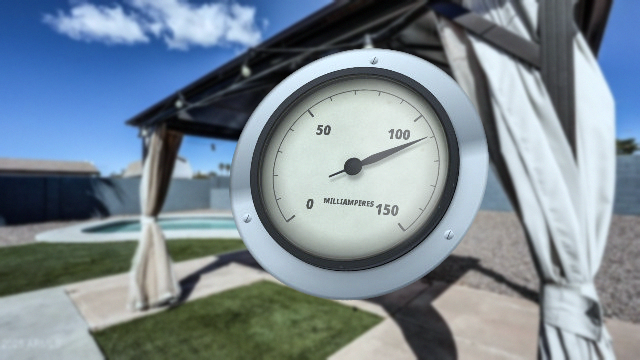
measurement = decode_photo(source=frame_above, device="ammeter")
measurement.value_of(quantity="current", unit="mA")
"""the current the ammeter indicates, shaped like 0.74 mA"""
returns 110 mA
